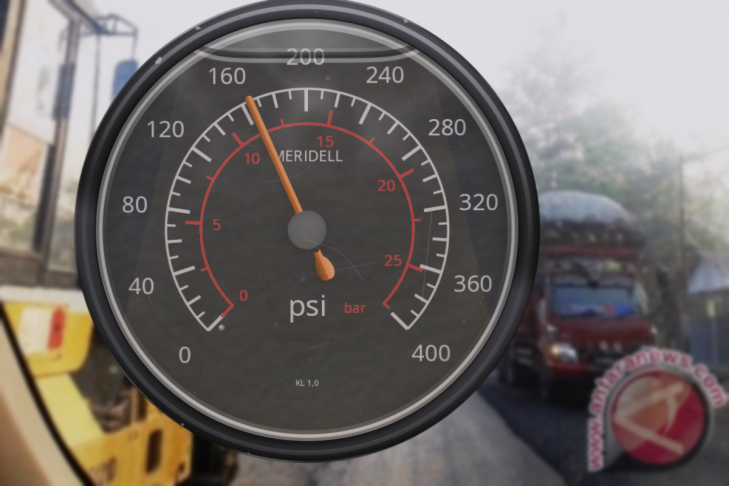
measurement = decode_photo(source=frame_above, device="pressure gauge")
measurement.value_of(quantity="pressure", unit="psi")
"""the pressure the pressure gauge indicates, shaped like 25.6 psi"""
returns 165 psi
